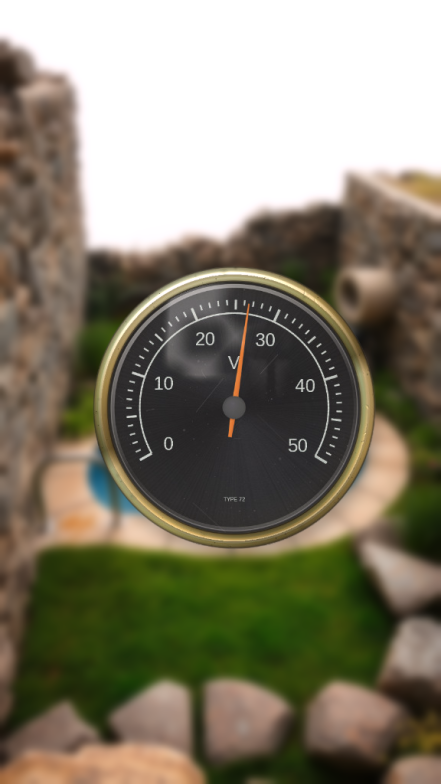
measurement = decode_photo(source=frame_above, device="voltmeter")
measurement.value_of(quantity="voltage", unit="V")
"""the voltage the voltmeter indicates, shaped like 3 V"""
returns 26.5 V
